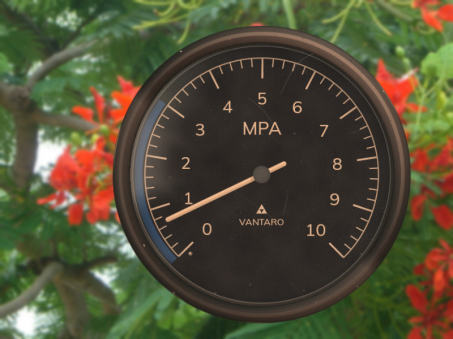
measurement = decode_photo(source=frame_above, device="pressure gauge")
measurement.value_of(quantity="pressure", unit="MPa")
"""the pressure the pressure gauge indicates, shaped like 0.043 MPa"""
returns 0.7 MPa
